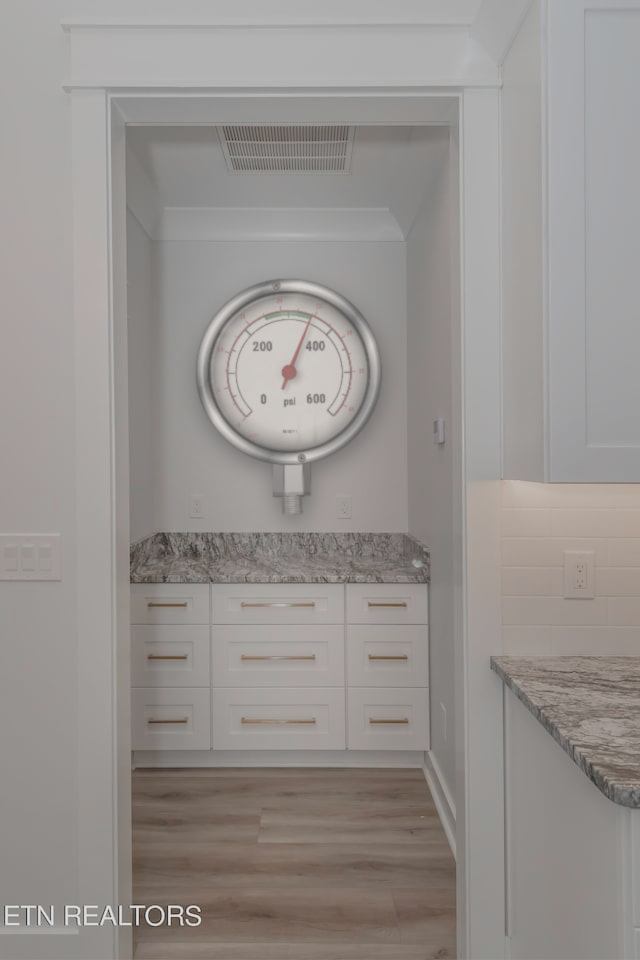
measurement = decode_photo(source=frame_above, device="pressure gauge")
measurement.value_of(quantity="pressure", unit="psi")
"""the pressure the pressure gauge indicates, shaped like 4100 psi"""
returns 350 psi
